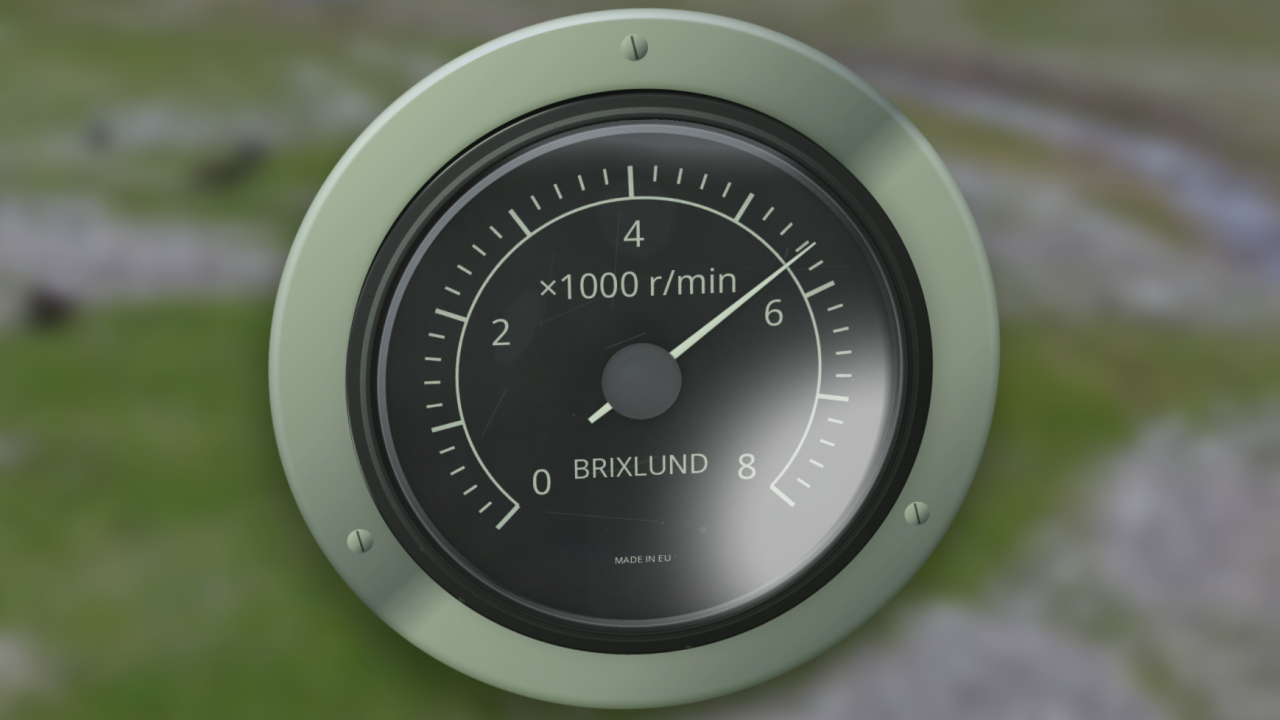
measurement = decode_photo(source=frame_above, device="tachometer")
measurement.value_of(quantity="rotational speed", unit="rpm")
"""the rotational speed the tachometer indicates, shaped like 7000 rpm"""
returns 5600 rpm
